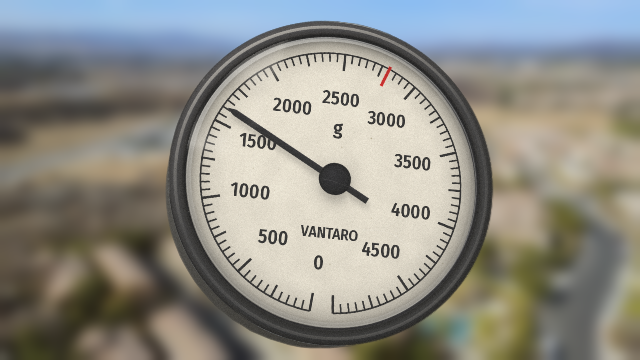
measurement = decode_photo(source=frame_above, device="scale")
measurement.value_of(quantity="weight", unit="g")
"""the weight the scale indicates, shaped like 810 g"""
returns 1600 g
